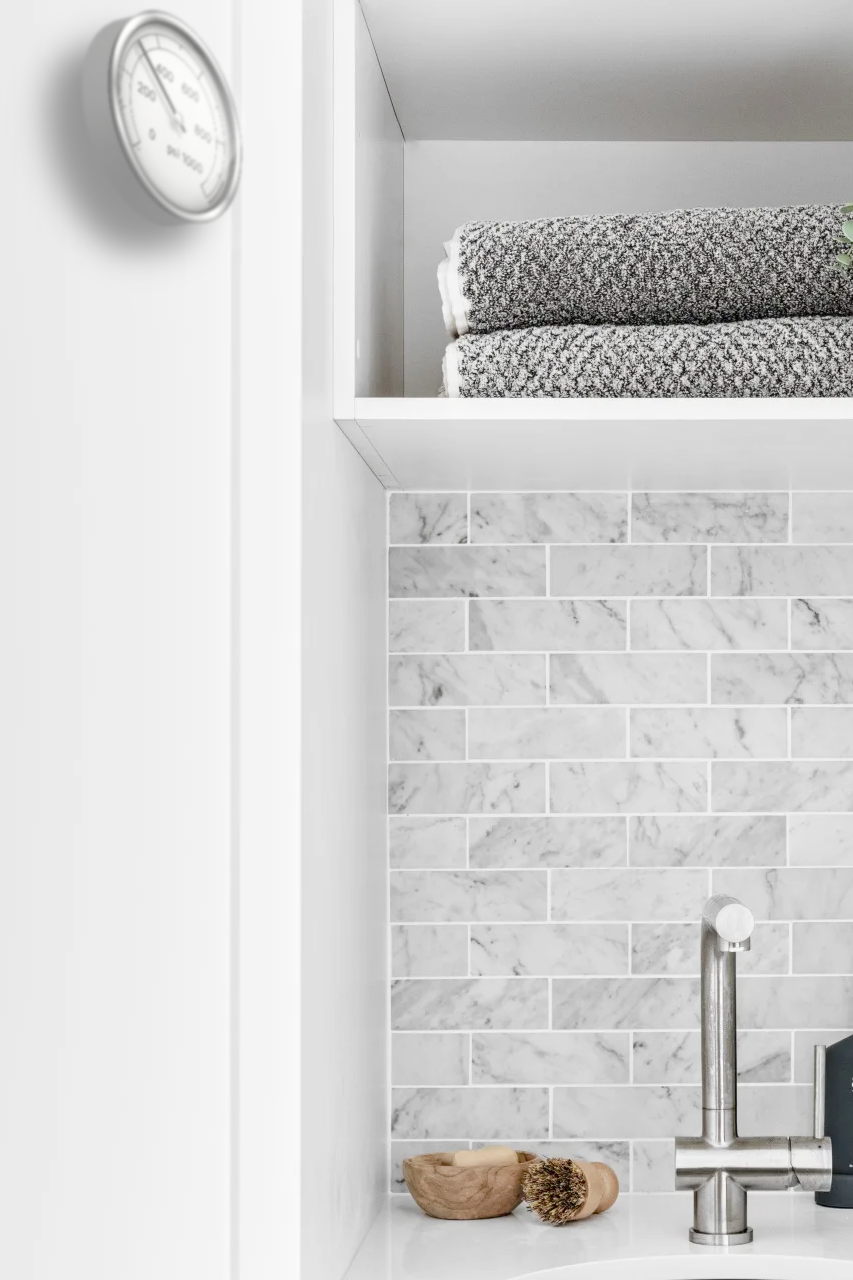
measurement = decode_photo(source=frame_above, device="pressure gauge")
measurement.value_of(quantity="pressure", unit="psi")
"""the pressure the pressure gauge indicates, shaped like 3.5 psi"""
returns 300 psi
